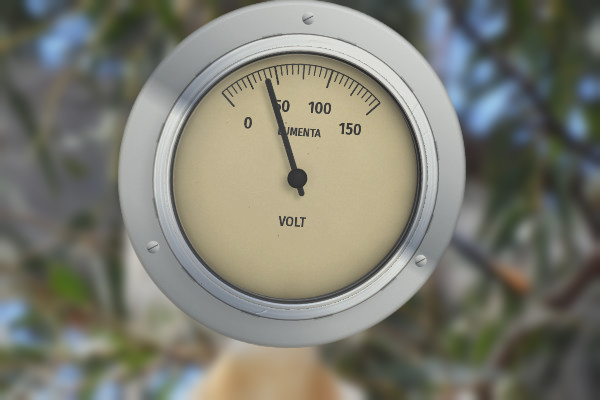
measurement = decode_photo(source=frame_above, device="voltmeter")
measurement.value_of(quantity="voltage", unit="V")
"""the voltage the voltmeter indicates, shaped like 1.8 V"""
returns 40 V
